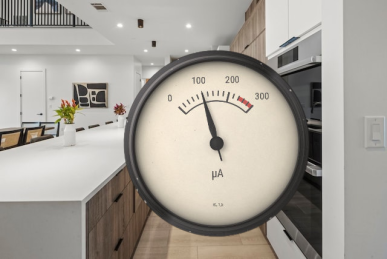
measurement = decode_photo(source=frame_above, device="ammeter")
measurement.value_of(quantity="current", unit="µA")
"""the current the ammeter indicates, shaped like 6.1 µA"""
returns 100 µA
